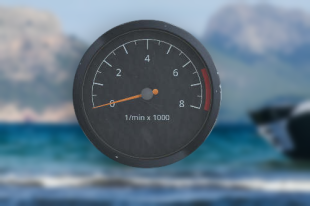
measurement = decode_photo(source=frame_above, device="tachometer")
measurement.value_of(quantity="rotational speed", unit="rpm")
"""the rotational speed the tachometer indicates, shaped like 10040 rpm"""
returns 0 rpm
